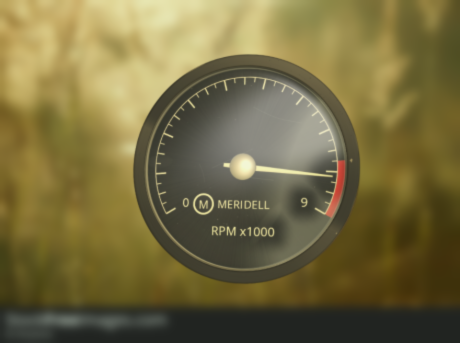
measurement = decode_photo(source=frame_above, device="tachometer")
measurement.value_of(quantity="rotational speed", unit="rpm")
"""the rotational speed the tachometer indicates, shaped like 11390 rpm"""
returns 8125 rpm
